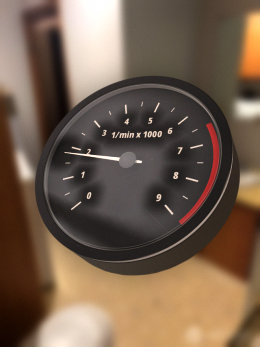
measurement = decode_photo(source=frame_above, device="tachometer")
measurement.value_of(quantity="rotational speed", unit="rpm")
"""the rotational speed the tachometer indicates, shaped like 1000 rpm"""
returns 1750 rpm
